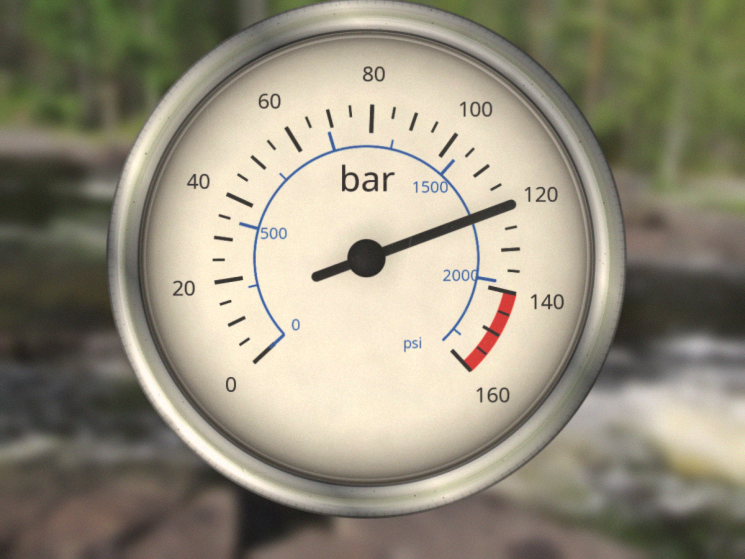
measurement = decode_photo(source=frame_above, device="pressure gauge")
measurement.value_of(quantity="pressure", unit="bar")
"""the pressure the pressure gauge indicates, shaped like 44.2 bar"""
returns 120 bar
